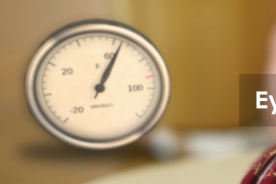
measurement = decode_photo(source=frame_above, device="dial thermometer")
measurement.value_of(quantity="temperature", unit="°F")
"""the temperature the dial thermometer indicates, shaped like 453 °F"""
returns 64 °F
